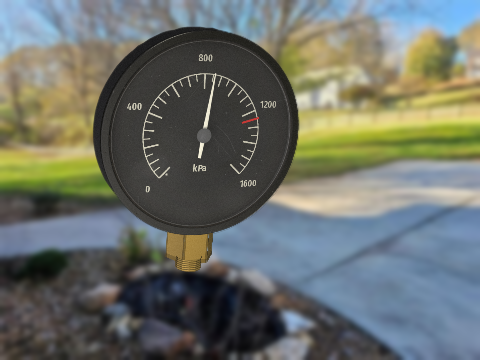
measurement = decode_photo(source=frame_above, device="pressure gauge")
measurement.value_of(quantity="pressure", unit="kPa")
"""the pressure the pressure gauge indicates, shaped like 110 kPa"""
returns 850 kPa
